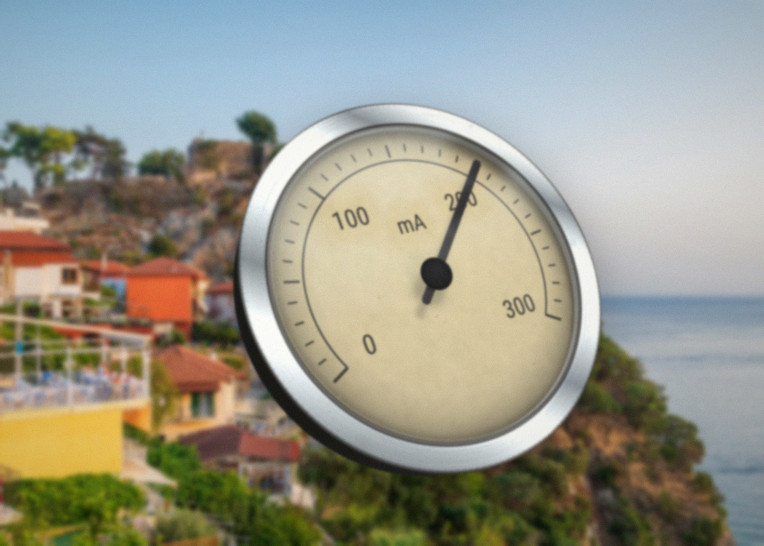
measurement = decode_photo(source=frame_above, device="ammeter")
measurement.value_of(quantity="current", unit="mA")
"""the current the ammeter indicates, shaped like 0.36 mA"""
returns 200 mA
